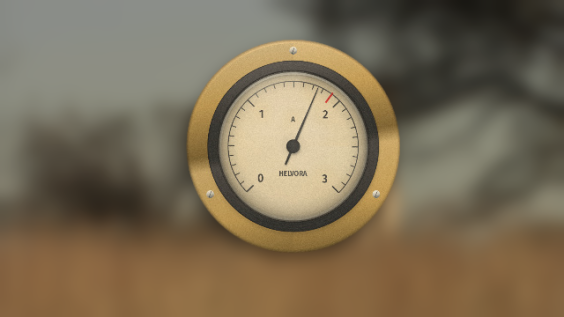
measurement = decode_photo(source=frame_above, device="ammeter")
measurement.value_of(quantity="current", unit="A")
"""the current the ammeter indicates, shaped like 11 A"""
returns 1.75 A
